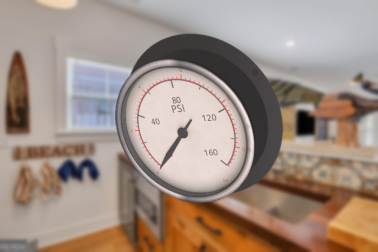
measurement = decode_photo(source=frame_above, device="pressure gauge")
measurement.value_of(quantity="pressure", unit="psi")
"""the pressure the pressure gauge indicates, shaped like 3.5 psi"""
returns 0 psi
